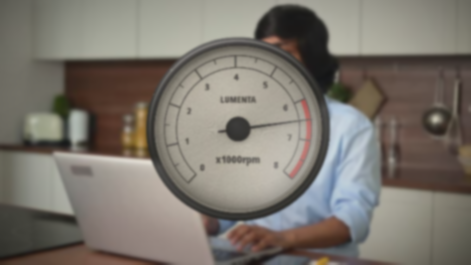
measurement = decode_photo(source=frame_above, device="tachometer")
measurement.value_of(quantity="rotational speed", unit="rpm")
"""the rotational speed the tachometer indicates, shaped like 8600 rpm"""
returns 6500 rpm
